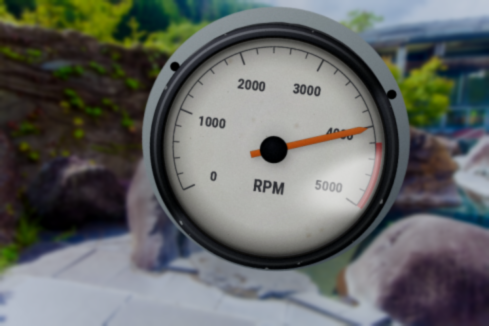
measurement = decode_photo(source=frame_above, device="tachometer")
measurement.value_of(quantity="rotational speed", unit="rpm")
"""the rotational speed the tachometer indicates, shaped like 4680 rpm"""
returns 4000 rpm
